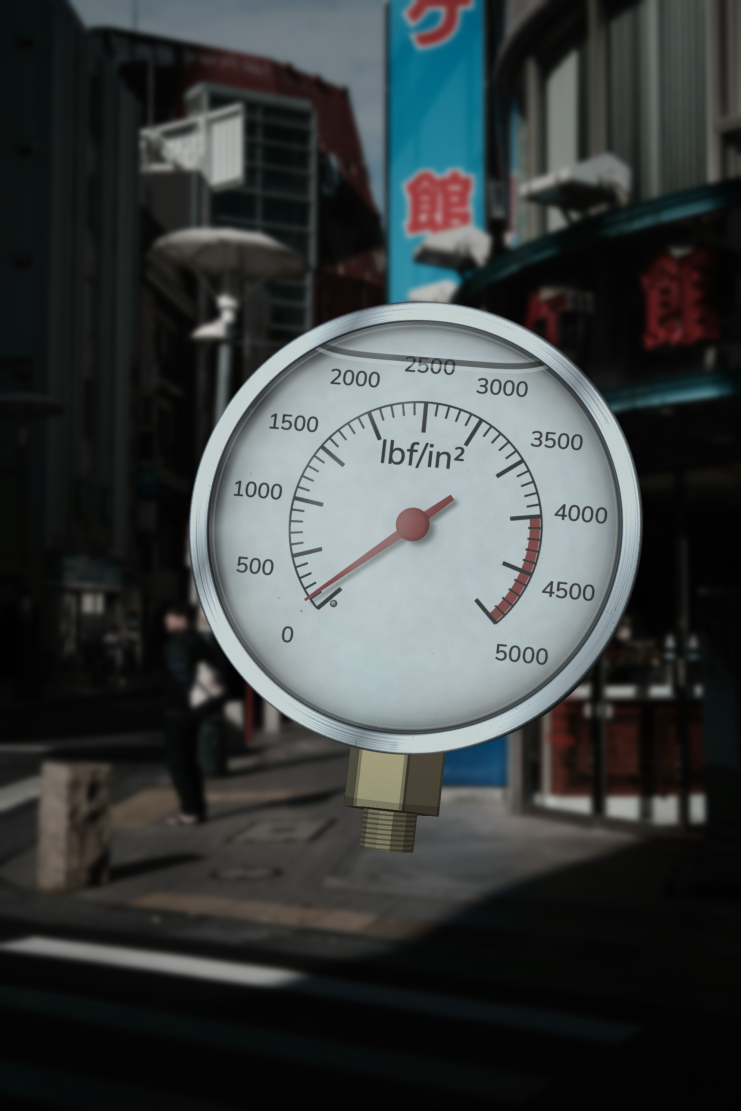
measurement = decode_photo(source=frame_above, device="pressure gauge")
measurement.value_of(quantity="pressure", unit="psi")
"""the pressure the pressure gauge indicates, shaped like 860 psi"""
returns 100 psi
